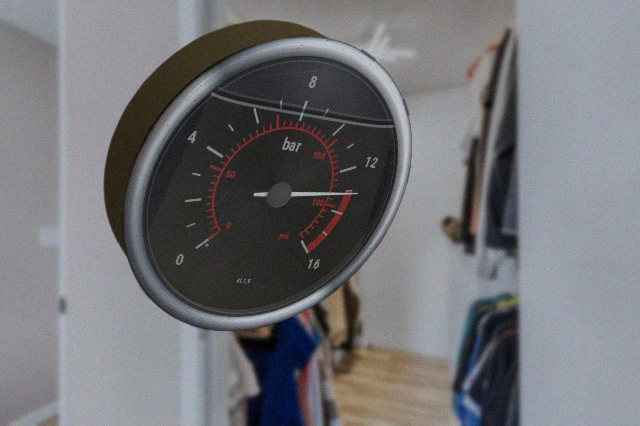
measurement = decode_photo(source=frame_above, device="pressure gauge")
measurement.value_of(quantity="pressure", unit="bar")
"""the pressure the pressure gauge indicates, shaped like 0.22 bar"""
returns 13 bar
